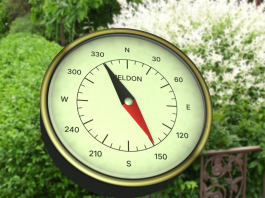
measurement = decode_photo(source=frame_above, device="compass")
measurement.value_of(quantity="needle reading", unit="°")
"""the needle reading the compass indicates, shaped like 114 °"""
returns 150 °
